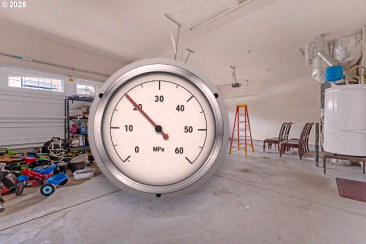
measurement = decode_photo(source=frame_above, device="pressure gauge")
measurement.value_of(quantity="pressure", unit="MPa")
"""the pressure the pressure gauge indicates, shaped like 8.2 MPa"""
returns 20 MPa
